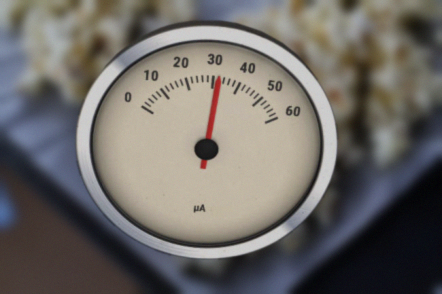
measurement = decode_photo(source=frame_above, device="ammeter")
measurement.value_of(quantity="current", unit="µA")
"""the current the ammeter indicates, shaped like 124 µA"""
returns 32 µA
